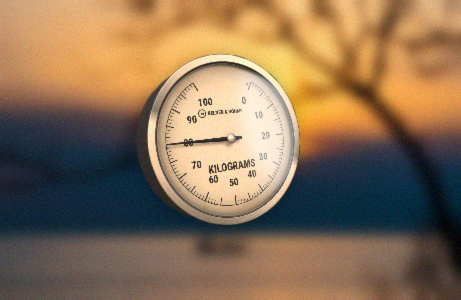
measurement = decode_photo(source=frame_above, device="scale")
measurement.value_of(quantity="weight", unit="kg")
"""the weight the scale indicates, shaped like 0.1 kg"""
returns 80 kg
